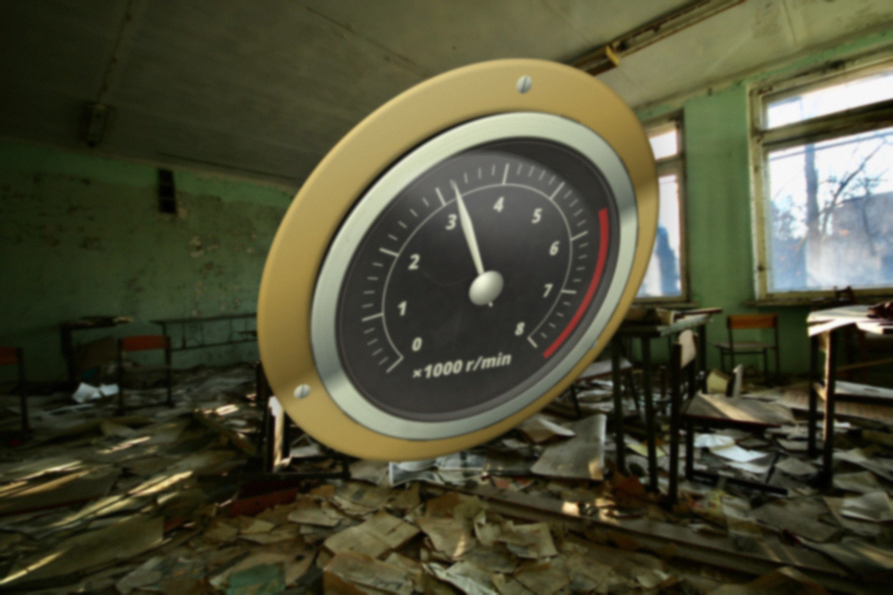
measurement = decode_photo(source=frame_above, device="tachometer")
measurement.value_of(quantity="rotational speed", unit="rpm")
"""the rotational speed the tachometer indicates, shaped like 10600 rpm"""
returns 3200 rpm
